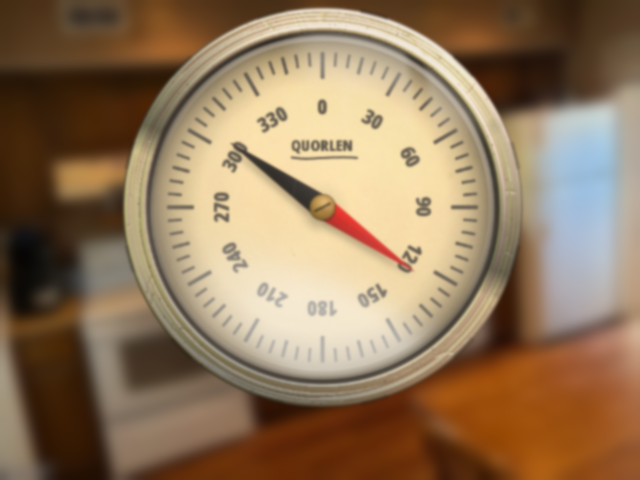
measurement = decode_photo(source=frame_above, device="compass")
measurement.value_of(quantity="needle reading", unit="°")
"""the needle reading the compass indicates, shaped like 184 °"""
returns 125 °
